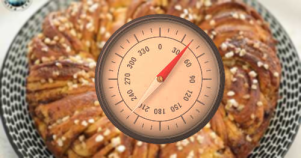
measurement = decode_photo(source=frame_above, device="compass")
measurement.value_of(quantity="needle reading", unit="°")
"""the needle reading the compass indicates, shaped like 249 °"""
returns 40 °
